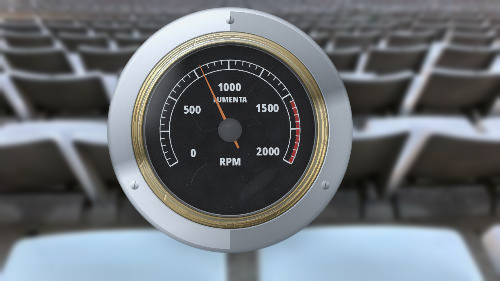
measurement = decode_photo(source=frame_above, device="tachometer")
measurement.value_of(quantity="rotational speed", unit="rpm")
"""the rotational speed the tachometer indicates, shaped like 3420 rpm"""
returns 800 rpm
